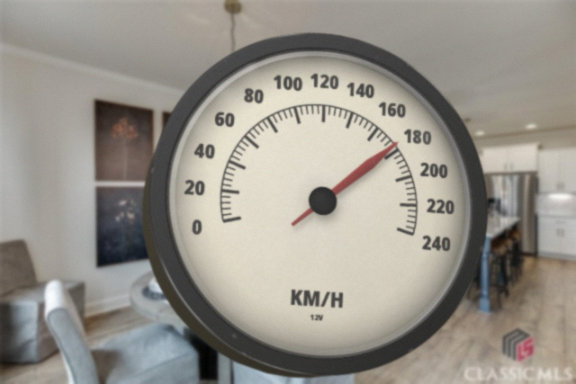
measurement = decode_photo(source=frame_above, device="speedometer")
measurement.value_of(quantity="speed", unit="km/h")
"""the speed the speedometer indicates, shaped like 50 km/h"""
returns 176 km/h
